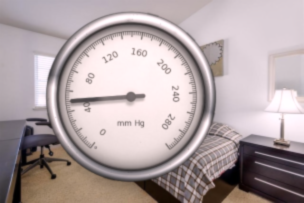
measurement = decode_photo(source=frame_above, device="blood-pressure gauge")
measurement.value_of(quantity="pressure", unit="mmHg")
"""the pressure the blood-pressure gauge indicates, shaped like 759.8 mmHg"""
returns 50 mmHg
